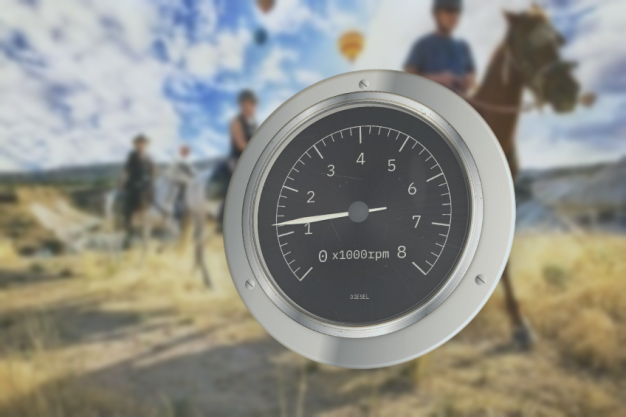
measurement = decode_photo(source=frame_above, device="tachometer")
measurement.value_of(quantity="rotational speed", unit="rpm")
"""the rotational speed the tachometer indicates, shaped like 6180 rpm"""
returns 1200 rpm
